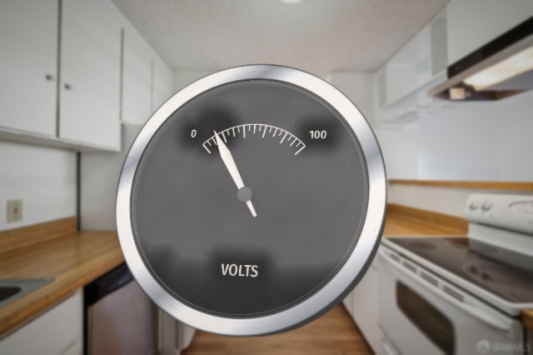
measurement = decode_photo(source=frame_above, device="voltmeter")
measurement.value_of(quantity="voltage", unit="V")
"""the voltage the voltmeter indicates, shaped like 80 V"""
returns 15 V
